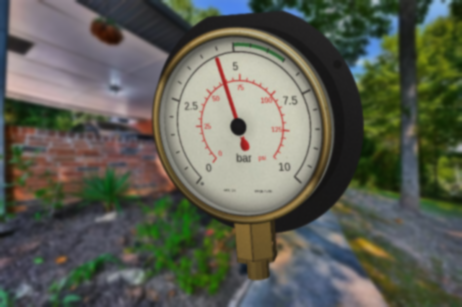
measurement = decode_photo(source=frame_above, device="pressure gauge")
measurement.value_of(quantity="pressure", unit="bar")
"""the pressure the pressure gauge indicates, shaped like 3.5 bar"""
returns 4.5 bar
